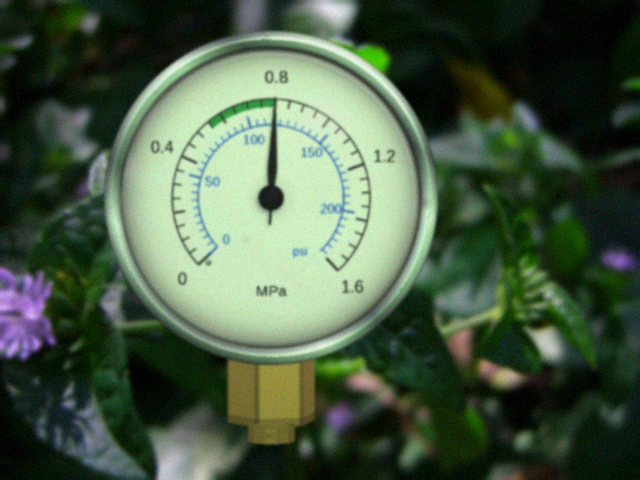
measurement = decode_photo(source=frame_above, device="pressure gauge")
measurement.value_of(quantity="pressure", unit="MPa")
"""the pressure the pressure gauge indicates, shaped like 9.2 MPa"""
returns 0.8 MPa
